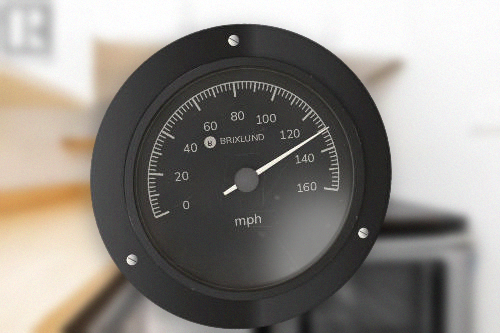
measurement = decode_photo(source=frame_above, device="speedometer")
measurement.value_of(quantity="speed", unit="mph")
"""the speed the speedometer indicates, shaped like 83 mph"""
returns 130 mph
